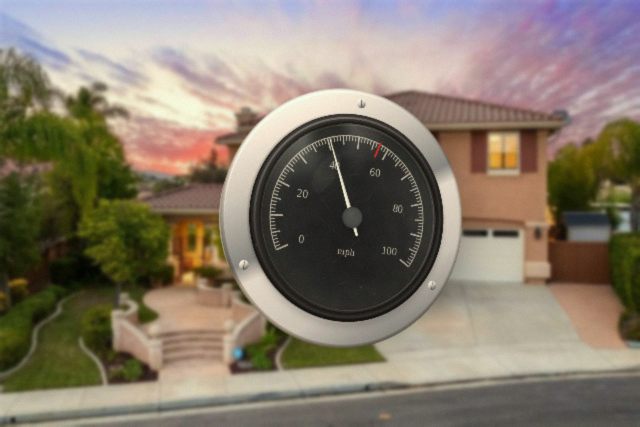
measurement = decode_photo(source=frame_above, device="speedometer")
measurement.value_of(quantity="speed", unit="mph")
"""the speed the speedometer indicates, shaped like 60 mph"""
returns 40 mph
